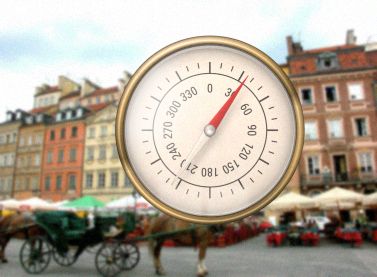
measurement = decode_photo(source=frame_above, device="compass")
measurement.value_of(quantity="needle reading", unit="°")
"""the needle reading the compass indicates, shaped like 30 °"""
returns 35 °
